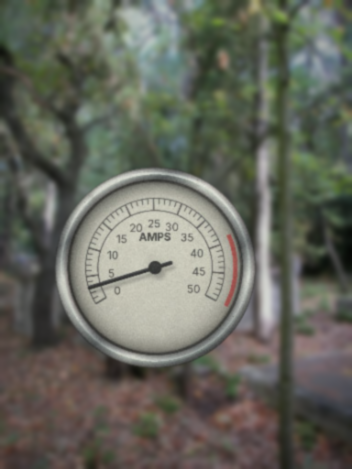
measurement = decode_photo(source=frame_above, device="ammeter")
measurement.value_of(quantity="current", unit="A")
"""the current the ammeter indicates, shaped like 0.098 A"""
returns 3 A
